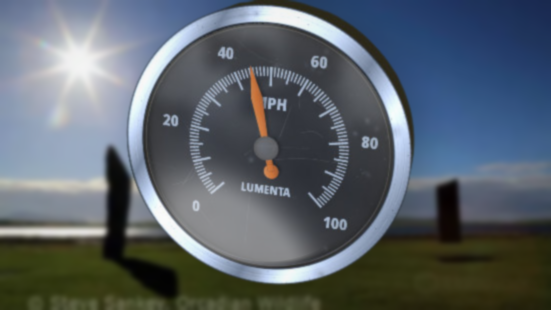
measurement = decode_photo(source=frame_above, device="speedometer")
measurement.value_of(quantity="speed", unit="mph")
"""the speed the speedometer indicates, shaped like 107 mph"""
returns 45 mph
